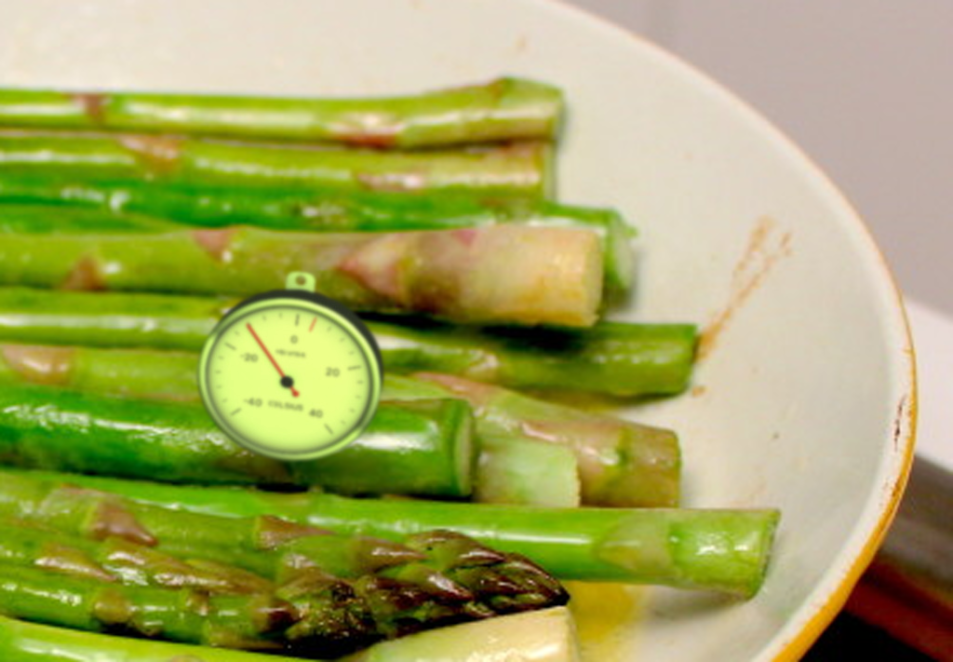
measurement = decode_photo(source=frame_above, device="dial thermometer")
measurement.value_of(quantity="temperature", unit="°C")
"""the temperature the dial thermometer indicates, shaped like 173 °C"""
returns -12 °C
